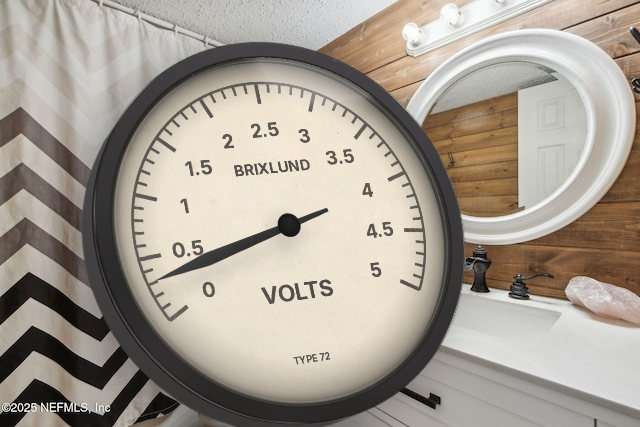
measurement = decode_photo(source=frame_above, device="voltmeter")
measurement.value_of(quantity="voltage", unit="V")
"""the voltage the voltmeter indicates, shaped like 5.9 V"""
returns 0.3 V
